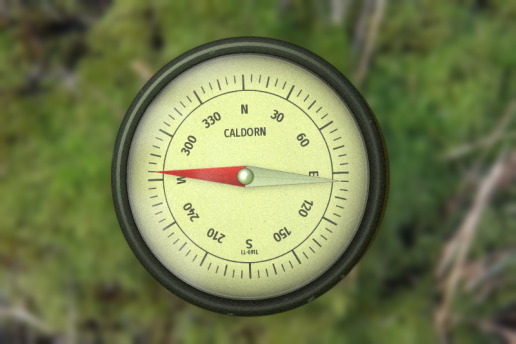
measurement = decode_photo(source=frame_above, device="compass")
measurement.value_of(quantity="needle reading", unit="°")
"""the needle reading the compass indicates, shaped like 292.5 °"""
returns 275 °
